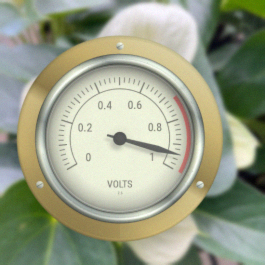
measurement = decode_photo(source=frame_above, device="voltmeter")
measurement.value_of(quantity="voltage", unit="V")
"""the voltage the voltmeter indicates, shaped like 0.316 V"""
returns 0.94 V
